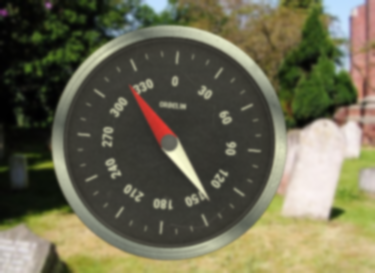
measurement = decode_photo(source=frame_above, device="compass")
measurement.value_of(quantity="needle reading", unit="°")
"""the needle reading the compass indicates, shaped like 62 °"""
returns 320 °
